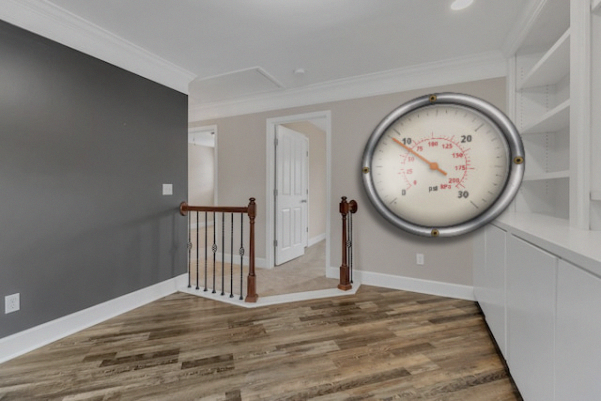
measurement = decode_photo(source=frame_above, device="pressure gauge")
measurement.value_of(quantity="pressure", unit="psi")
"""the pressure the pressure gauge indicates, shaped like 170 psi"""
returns 9 psi
